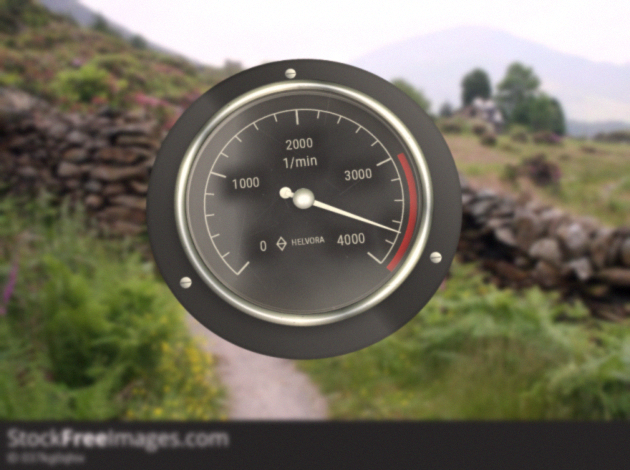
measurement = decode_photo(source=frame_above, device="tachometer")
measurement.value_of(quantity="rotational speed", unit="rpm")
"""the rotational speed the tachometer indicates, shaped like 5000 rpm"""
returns 3700 rpm
